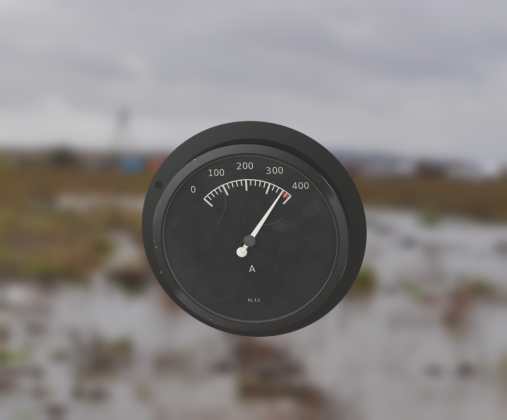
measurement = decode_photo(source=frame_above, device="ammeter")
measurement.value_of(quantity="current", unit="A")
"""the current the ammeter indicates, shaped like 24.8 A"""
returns 360 A
